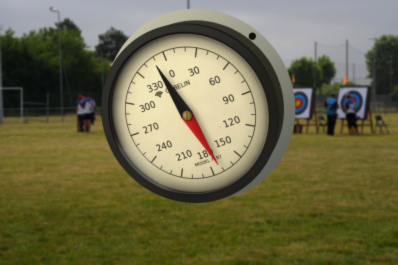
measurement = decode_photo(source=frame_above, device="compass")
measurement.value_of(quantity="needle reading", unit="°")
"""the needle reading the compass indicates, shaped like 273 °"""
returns 170 °
